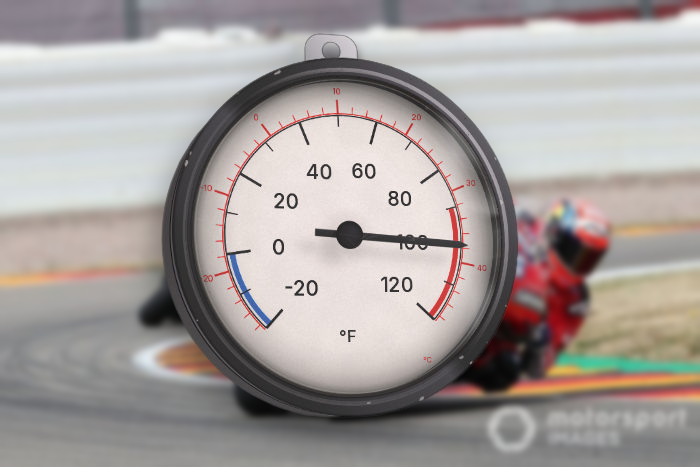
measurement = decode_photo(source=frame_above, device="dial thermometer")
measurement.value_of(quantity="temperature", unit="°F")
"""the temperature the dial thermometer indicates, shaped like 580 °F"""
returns 100 °F
